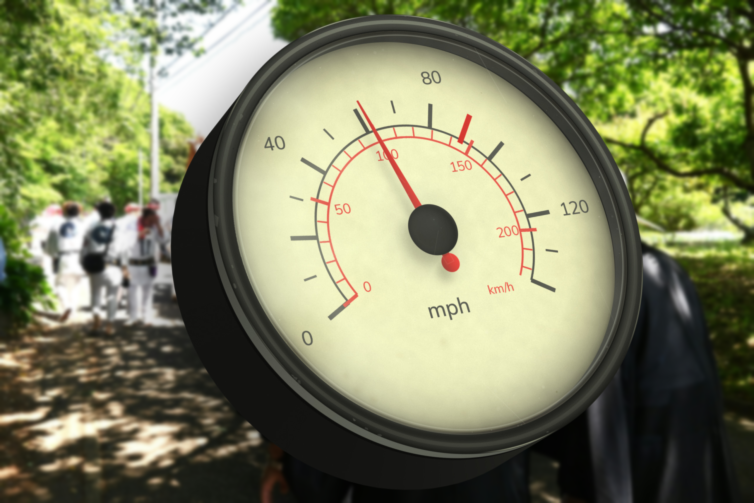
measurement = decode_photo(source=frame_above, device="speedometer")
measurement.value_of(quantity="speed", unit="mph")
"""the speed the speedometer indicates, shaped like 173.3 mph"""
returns 60 mph
